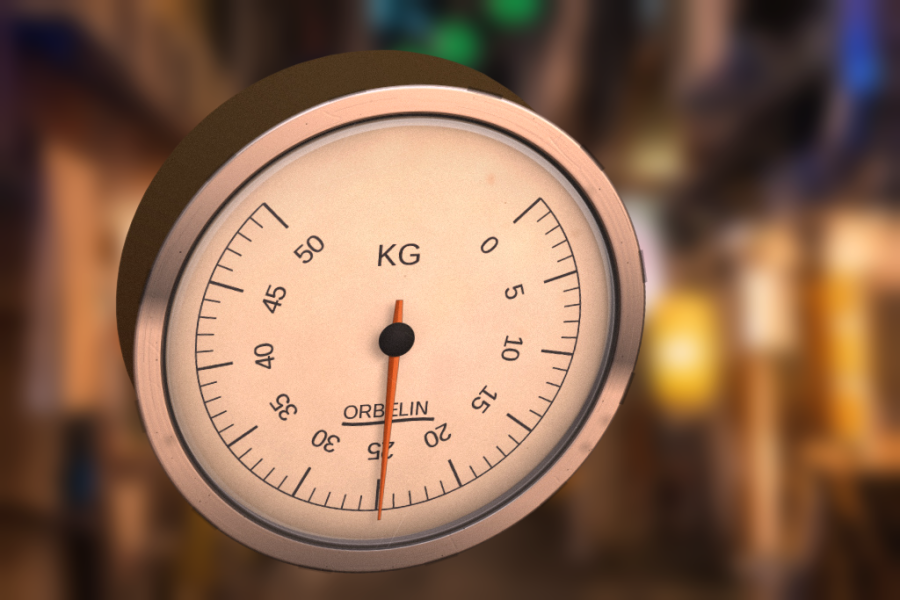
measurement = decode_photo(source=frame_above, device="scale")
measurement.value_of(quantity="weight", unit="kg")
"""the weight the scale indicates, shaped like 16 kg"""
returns 25 kg
